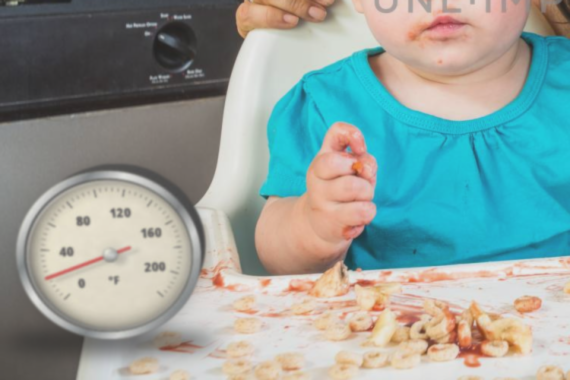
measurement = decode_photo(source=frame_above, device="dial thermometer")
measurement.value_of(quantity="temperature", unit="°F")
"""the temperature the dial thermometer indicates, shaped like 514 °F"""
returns 20 °F
